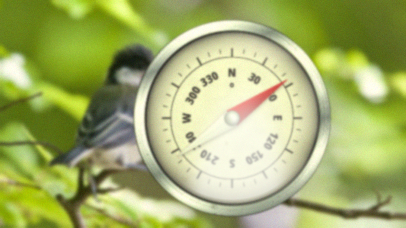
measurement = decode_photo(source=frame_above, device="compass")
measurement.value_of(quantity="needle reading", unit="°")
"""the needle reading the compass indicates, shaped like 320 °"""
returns 55 °
